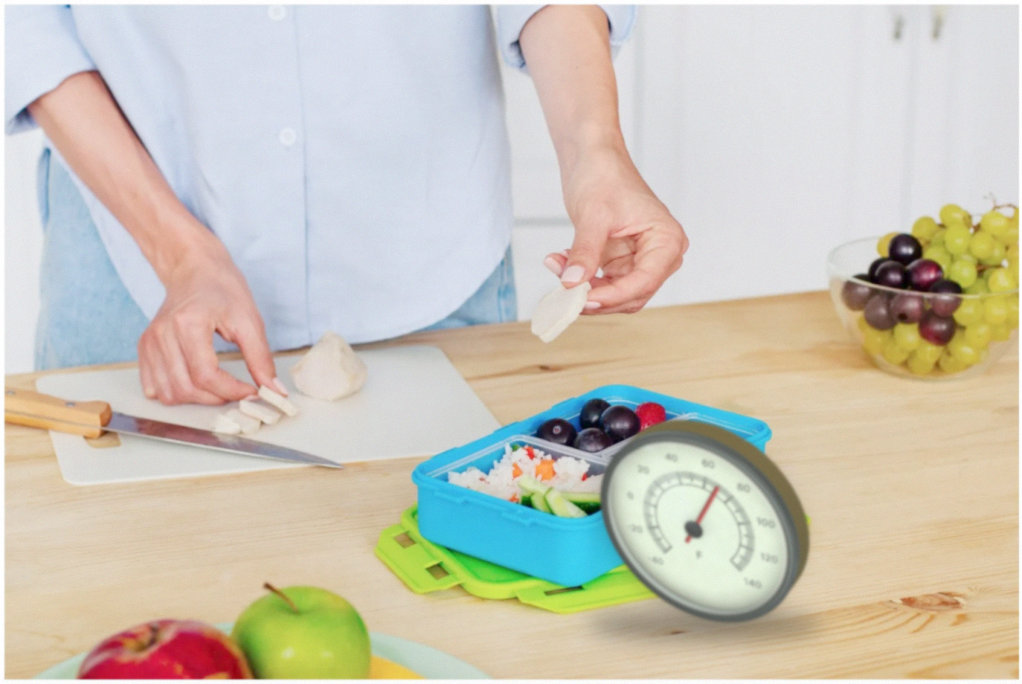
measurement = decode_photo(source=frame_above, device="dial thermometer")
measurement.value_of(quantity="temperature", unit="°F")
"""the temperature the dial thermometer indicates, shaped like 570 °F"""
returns 70 °F
